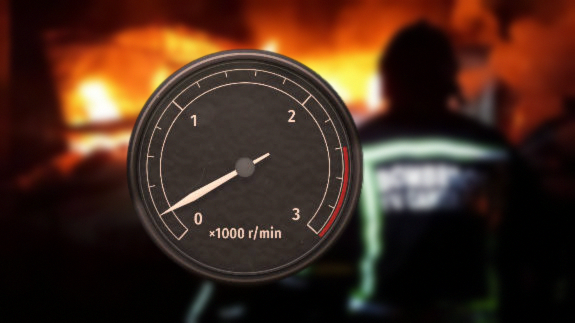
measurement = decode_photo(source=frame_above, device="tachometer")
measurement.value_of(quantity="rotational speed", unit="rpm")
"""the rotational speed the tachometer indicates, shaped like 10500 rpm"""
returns 200 rpm
